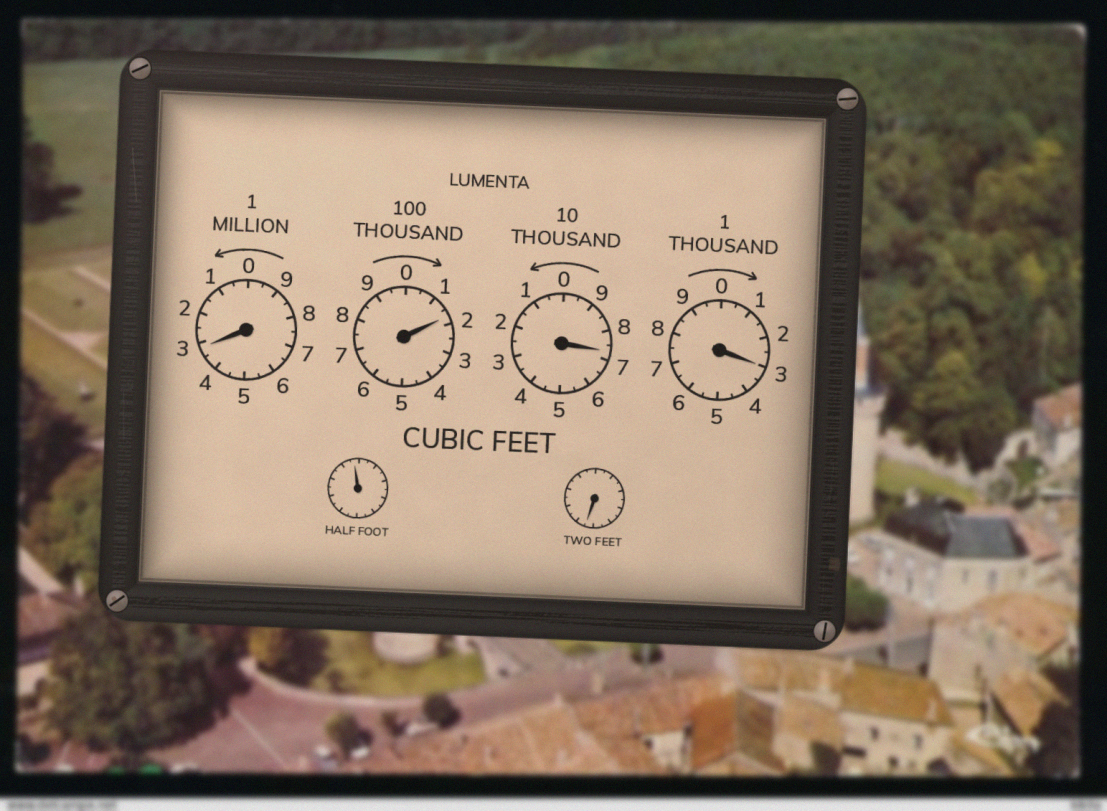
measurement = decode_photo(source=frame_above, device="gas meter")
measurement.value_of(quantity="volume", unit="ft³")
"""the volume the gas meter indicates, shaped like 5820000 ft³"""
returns 317300 ft³
